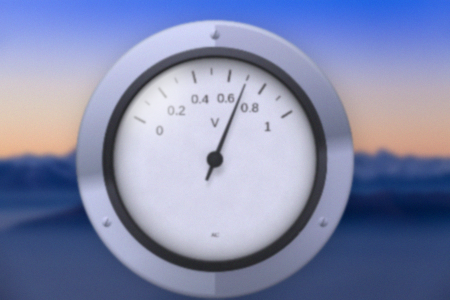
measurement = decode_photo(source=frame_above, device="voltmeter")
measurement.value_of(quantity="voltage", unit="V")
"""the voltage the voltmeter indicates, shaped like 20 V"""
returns 0.7 V
